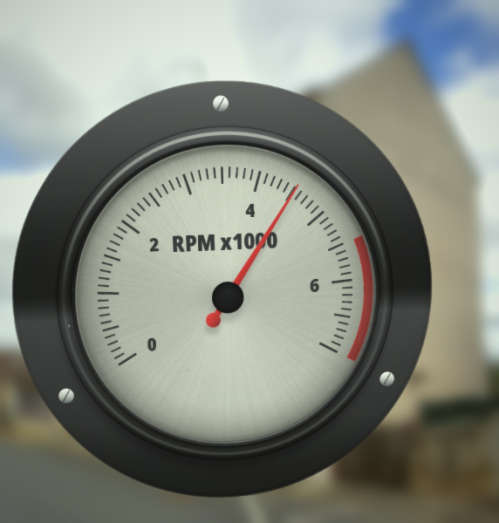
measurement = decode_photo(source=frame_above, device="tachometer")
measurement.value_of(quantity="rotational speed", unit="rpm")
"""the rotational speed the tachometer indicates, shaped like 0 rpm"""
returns 4500 rpm
